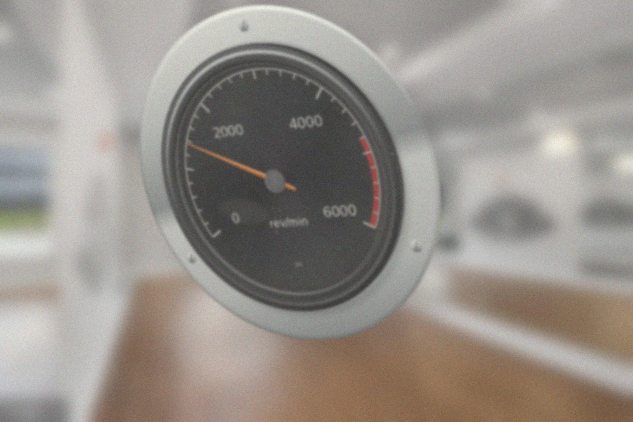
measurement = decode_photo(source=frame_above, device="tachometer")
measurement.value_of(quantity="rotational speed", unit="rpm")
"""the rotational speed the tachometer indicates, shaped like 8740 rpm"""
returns 1400 rpm
